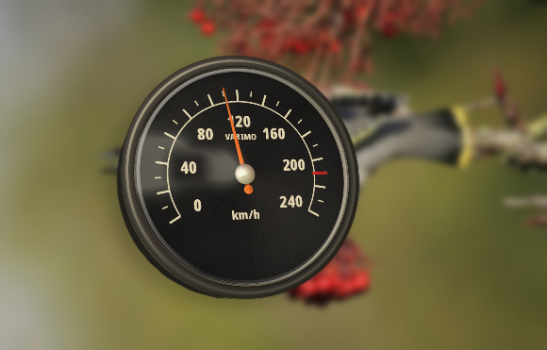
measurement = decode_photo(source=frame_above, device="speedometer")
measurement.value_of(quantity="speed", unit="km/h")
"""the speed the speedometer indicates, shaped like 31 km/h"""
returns 110 km/h
